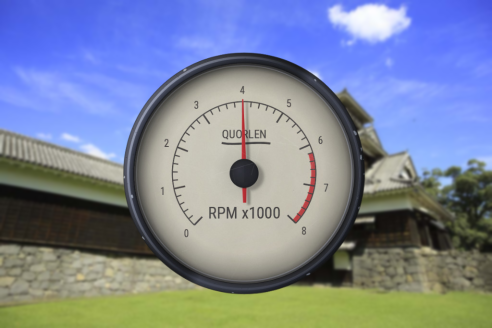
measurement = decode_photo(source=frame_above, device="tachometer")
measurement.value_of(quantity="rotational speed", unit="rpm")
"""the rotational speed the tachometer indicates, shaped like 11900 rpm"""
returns 4000 rpm
